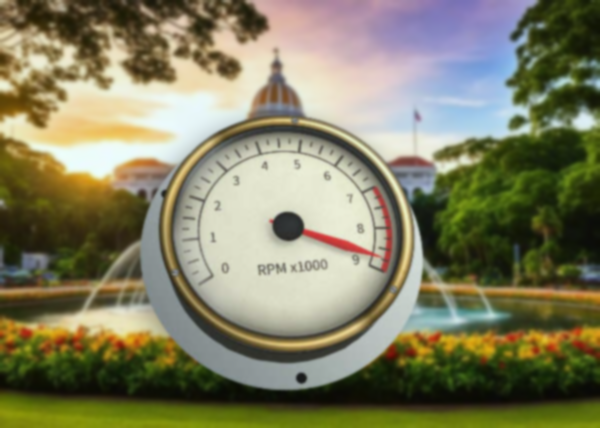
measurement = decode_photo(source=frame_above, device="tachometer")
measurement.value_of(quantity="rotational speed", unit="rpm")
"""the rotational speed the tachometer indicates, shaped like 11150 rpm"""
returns 8750 rpm
